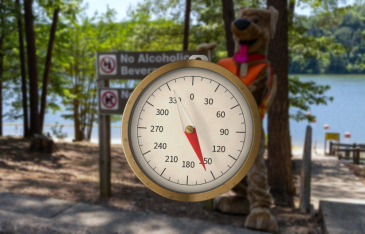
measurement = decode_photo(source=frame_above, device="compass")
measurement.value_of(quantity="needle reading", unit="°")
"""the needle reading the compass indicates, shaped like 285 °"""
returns 155 °
